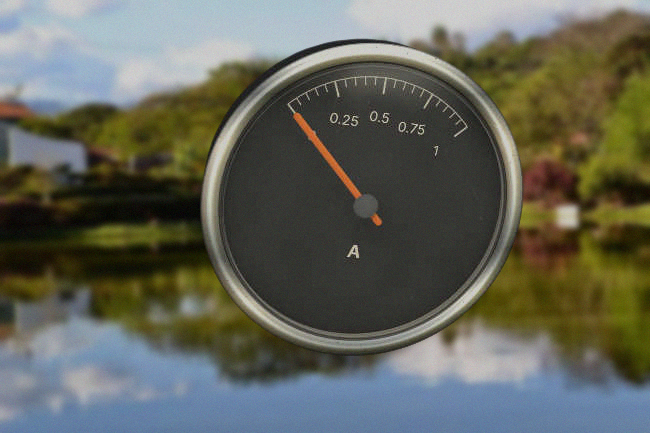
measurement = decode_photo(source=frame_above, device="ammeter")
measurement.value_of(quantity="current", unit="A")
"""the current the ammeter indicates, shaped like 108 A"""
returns 0 A
